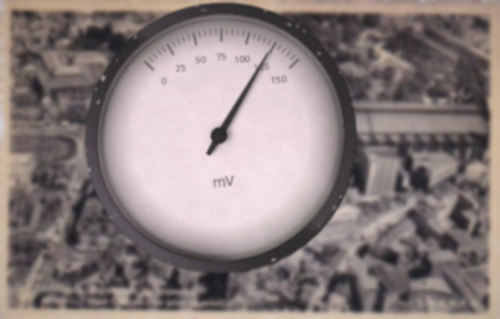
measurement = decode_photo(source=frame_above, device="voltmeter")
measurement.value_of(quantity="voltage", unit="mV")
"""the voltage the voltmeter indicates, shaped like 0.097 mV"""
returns 125 mV
